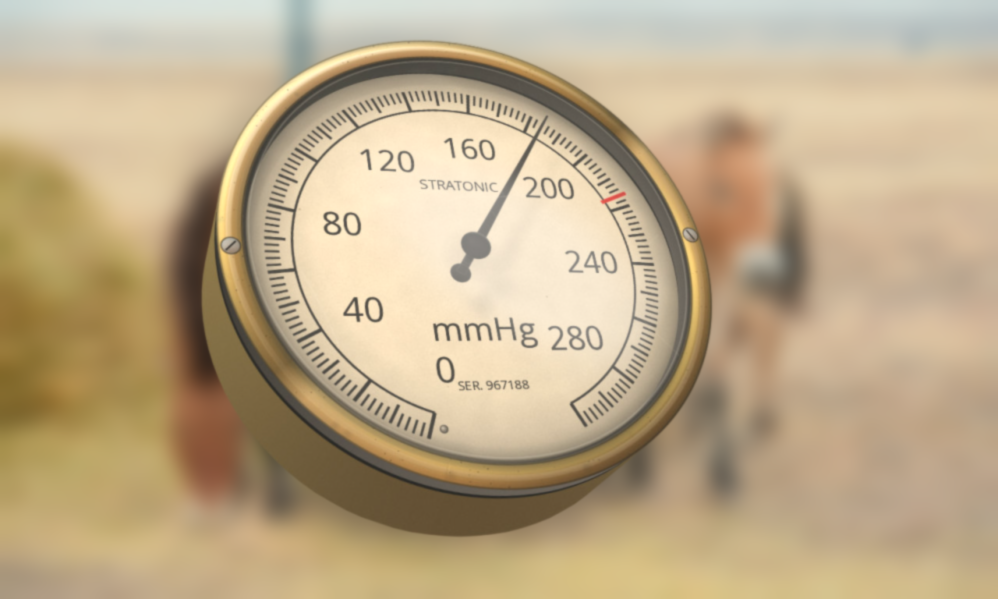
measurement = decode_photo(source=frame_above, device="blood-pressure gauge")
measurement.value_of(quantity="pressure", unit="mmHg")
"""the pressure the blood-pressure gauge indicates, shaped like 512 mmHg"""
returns 184 mmHg
